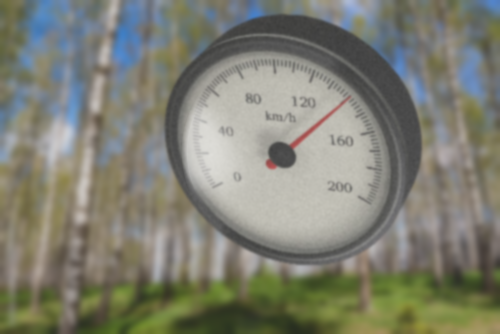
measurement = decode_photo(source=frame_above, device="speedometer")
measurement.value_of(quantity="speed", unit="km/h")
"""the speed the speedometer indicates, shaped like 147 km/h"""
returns 140 km/h
